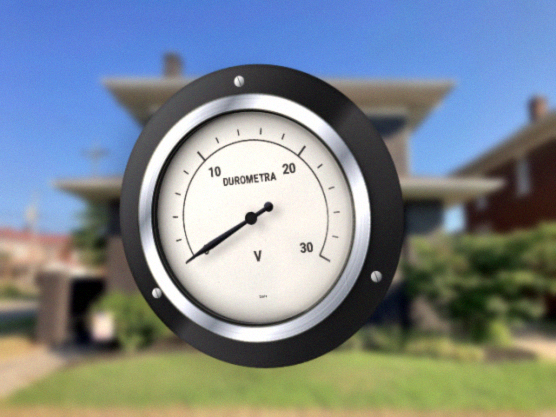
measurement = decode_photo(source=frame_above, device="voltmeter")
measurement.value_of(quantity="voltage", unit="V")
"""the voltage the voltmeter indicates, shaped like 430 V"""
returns 0 V
